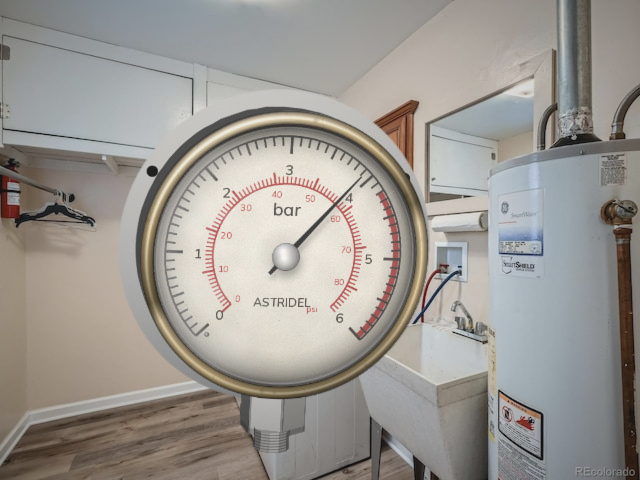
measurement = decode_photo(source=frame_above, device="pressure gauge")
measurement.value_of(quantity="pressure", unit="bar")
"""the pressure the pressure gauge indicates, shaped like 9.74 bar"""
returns 3.9 bar
